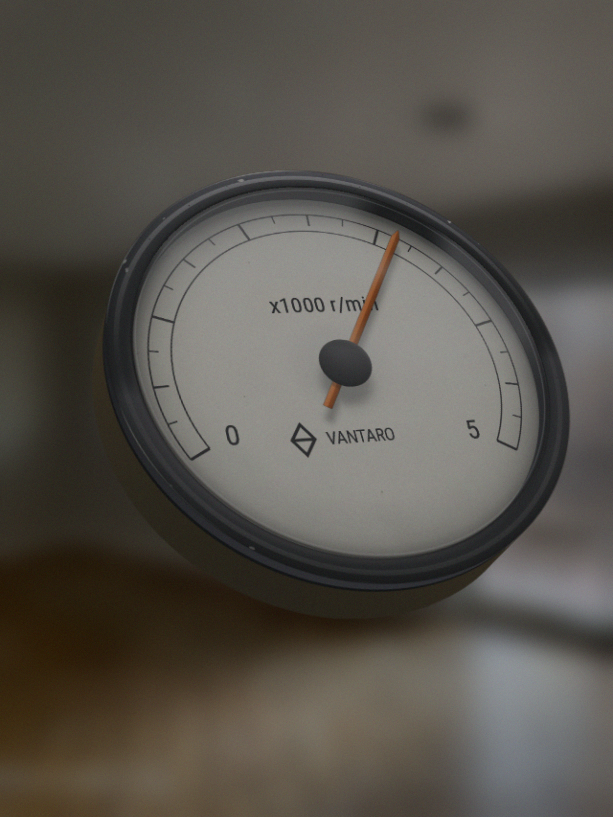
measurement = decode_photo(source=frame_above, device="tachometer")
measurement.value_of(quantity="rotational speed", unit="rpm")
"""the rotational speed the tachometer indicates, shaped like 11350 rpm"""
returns 3125 rpm
